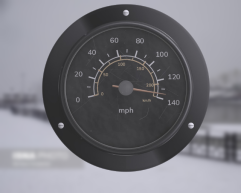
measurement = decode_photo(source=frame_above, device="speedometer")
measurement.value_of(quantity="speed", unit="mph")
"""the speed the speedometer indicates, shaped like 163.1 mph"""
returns 135 mph
